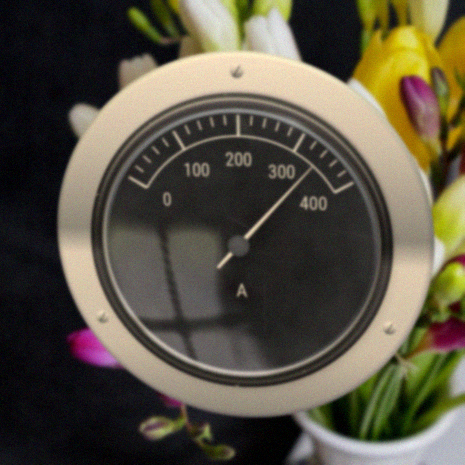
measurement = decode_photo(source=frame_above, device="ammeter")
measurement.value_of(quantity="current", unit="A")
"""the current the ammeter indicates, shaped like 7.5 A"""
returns 340 A
